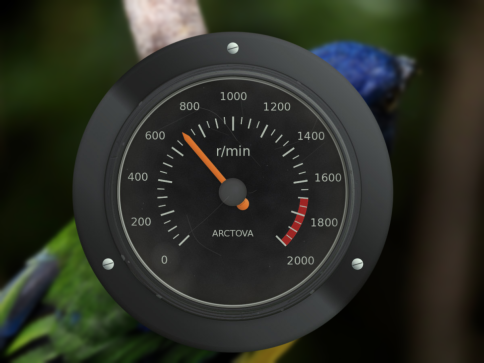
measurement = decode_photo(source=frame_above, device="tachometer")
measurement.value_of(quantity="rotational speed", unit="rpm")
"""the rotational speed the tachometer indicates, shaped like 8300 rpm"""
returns 700 rpm
